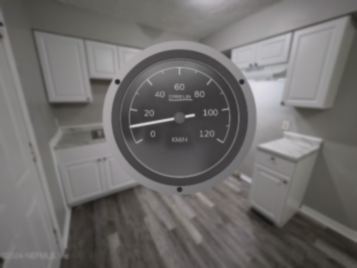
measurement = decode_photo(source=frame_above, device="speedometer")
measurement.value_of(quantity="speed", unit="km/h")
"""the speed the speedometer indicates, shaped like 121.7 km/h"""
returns 10 km/h
